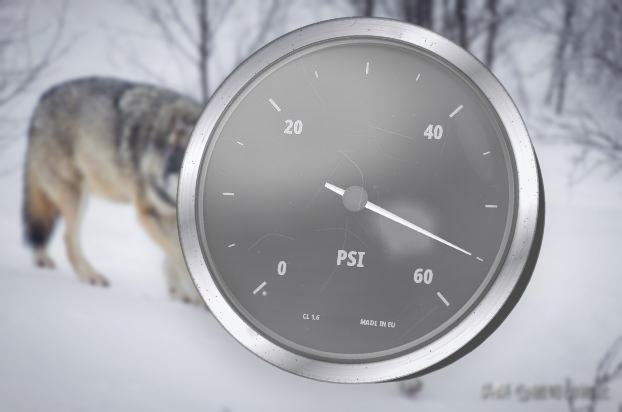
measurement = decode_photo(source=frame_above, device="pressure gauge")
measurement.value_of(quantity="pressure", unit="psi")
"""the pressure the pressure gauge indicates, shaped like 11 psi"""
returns 55 psi
